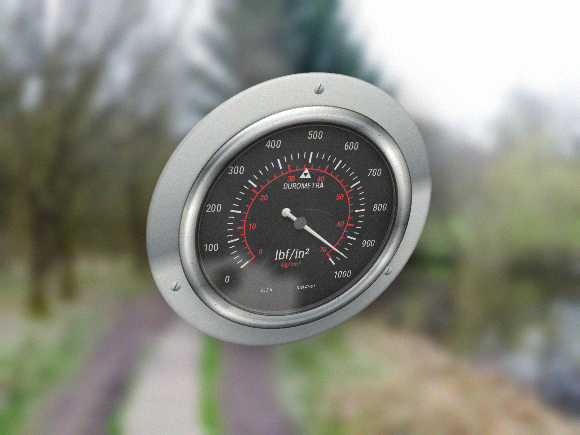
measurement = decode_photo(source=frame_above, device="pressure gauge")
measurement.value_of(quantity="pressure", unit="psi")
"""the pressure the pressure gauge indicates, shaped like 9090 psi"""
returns 960 psi
